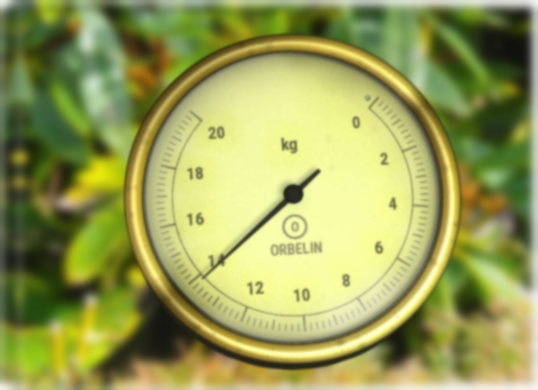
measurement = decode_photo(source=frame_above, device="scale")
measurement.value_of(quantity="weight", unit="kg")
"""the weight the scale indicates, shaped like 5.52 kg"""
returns 13.8 kg
